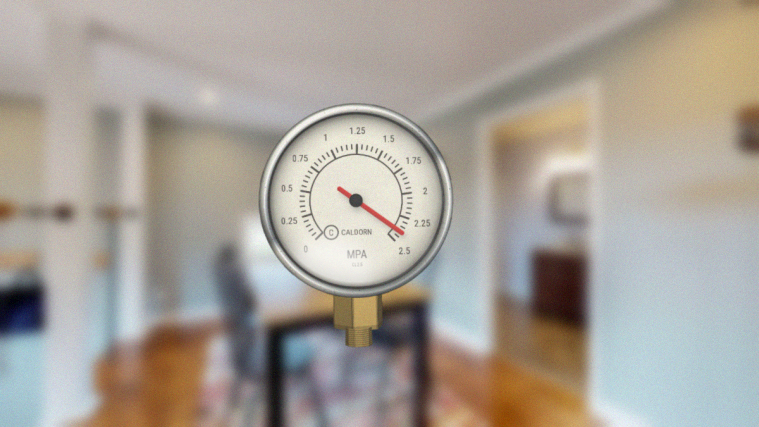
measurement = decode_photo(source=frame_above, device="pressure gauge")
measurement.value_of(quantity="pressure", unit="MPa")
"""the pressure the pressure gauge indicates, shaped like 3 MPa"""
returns 2.4 MPa
